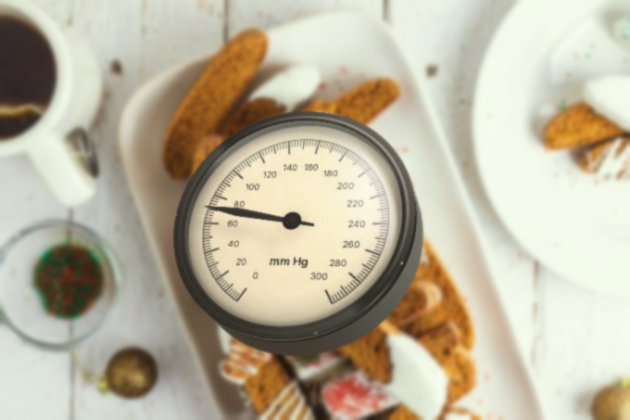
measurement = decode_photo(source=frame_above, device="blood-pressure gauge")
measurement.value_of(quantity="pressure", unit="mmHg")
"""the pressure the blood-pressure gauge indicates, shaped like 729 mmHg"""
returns 70 mmHg
